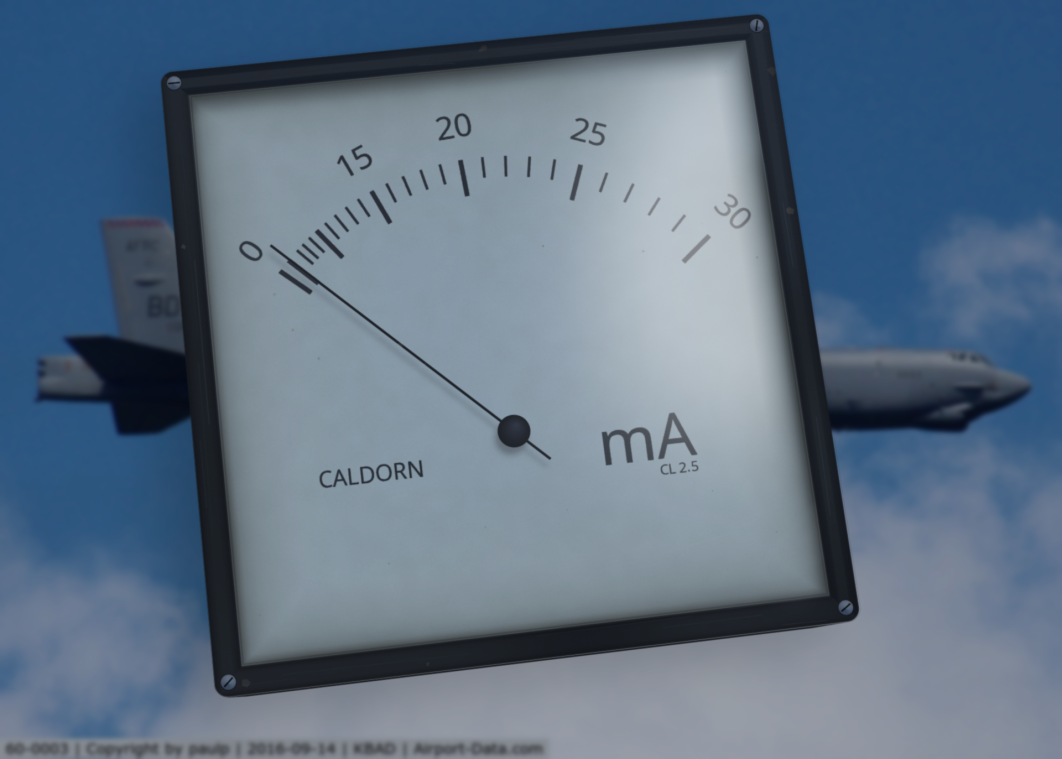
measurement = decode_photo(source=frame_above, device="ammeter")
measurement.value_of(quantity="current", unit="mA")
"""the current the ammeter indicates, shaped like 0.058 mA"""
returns 5 mA
